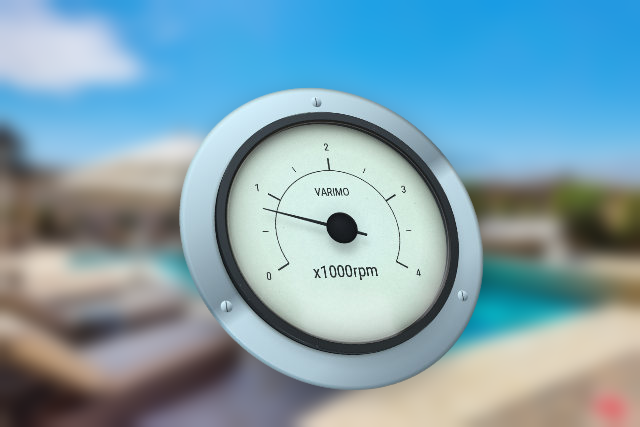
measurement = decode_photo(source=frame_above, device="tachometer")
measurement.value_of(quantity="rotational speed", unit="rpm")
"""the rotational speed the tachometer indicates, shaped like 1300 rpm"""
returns 750 rpm
